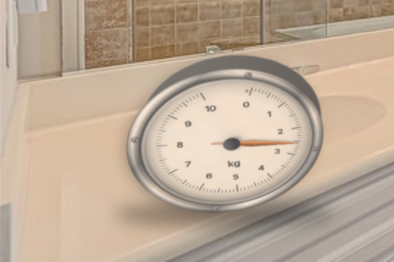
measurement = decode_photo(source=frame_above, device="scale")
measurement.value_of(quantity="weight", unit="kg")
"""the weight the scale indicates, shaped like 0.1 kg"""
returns 2.5 kg
